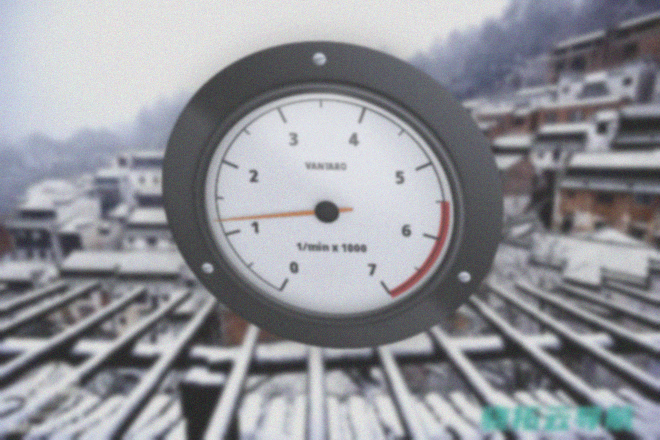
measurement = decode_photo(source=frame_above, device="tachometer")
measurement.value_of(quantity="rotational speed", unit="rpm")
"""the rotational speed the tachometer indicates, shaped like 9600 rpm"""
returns 1250 rpm
